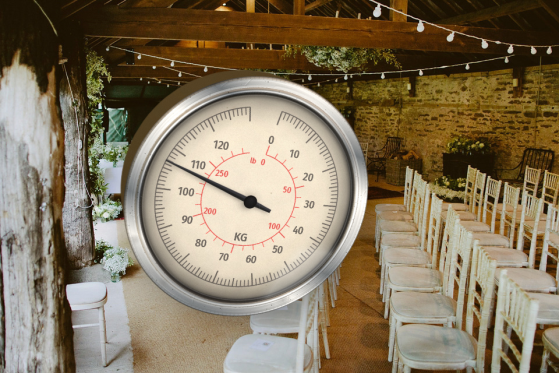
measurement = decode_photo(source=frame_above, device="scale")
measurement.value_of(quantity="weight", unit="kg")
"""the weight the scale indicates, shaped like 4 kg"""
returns 107 kg
